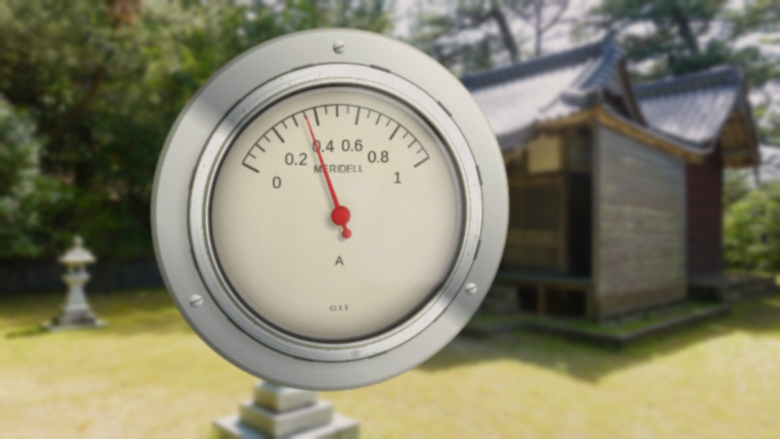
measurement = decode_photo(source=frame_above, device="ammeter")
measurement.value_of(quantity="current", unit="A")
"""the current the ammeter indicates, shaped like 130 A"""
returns 0.35 A
